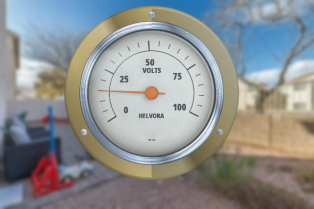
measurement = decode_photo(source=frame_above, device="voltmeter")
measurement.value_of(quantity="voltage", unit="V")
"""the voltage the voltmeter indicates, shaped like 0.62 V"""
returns 15 V
